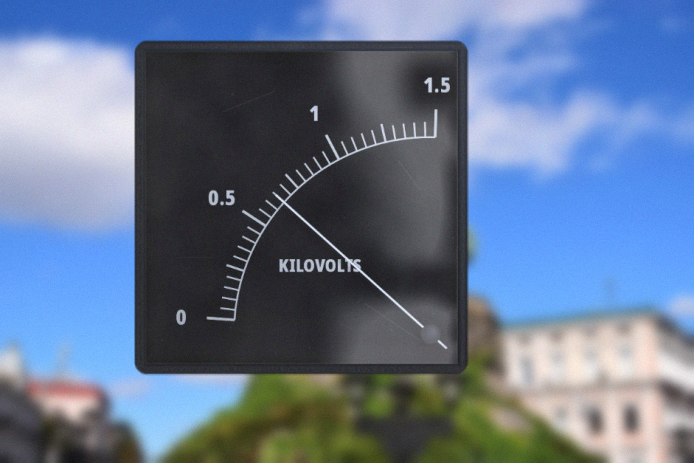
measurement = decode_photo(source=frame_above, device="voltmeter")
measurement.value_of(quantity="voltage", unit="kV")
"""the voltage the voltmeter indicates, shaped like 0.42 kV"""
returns 0.65 kV
